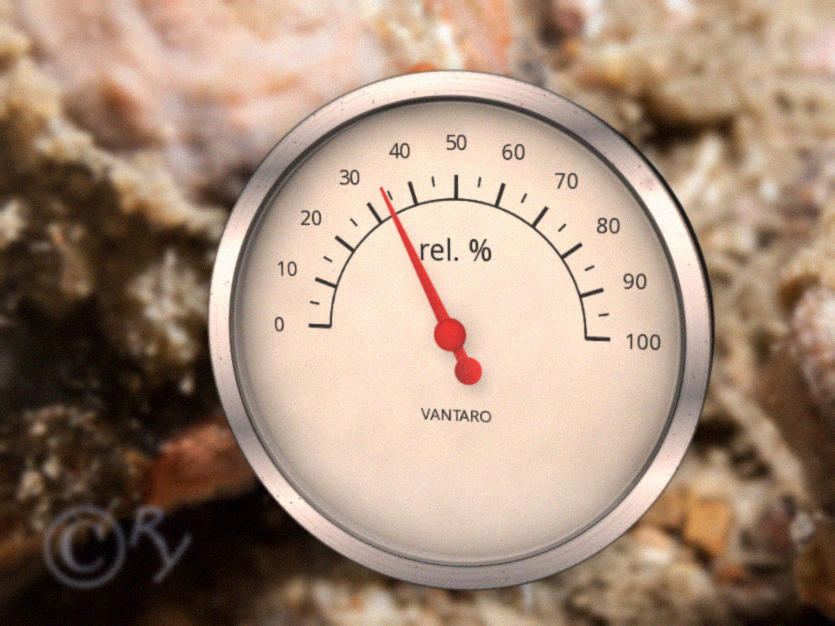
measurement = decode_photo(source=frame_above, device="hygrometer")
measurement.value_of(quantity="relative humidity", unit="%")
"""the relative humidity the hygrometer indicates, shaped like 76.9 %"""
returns 35 %
